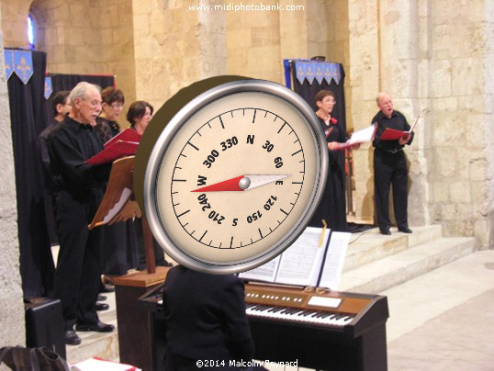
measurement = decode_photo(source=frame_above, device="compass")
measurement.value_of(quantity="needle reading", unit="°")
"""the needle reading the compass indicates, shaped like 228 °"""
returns 260 °
